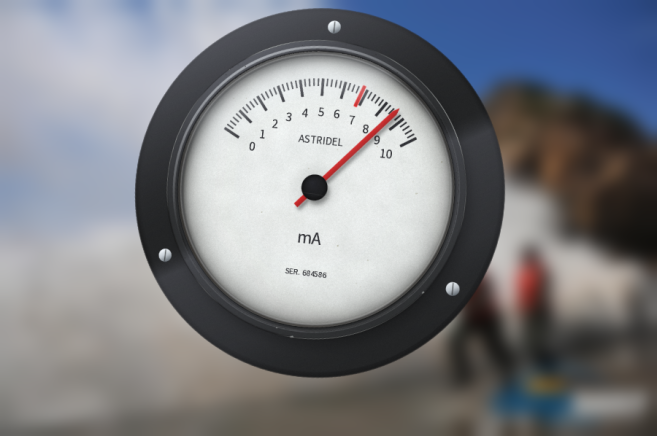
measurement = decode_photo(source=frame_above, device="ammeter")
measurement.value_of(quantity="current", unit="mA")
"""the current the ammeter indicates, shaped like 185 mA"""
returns 8.6 mA
